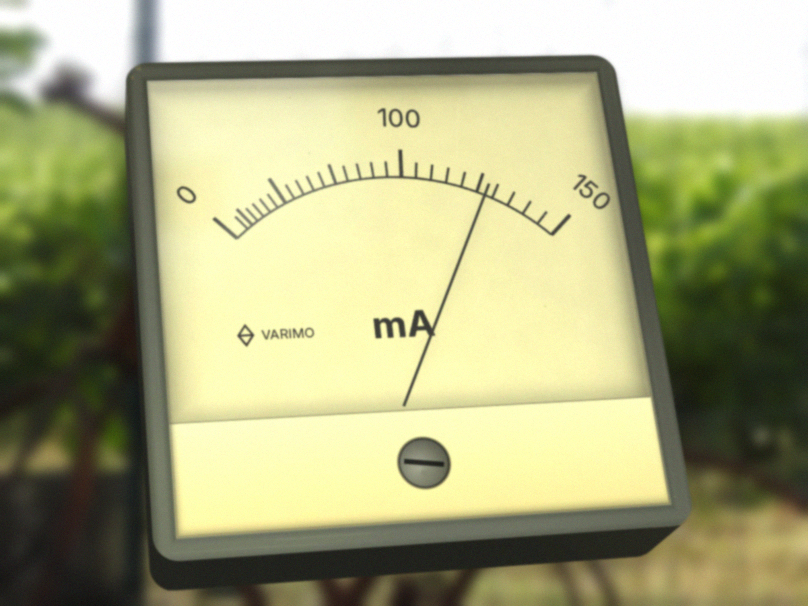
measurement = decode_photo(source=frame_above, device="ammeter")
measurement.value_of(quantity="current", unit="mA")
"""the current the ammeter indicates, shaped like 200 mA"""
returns 127.5 mA
